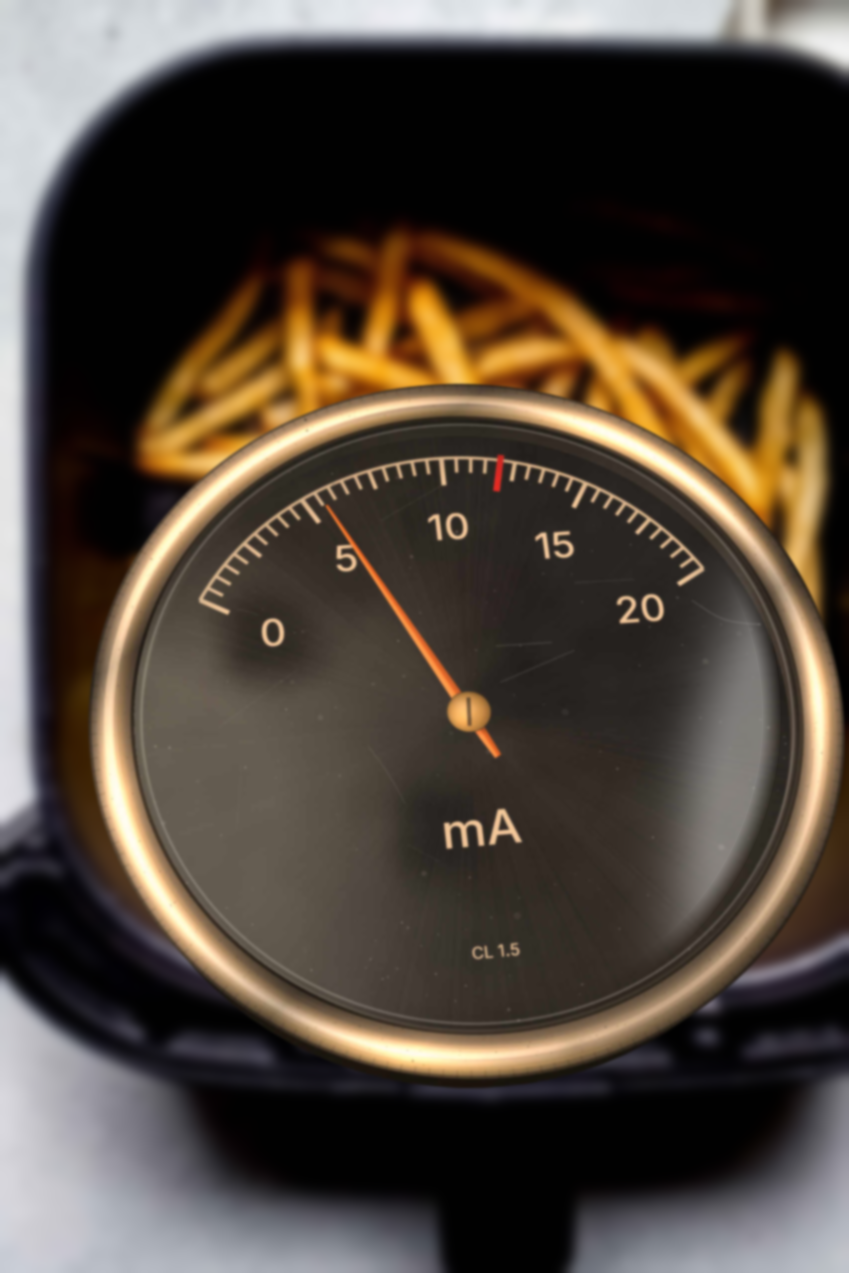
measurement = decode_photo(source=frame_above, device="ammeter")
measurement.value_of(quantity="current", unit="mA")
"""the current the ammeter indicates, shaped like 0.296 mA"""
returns 5.5 mA
